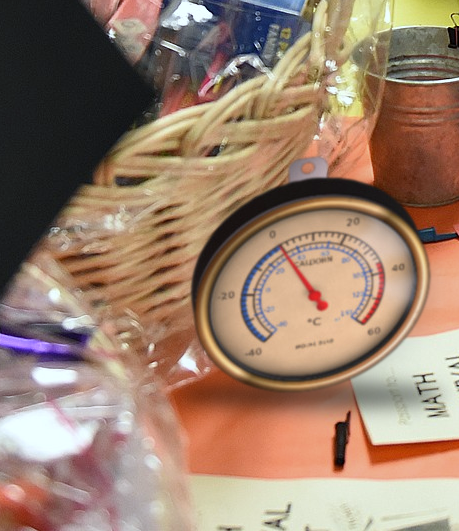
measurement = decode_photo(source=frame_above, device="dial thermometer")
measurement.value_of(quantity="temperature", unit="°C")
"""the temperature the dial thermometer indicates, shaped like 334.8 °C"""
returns 0 °C
